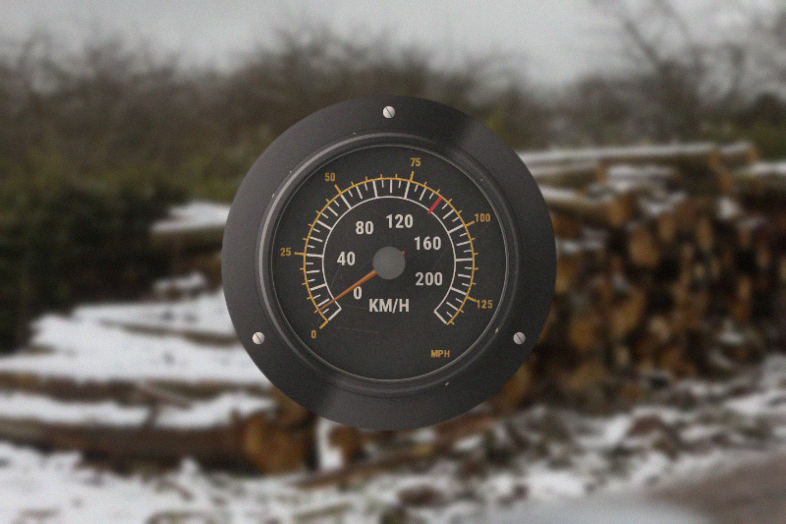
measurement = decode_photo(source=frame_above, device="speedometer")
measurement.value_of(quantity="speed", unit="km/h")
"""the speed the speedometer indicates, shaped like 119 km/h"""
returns 7.5 km/h
